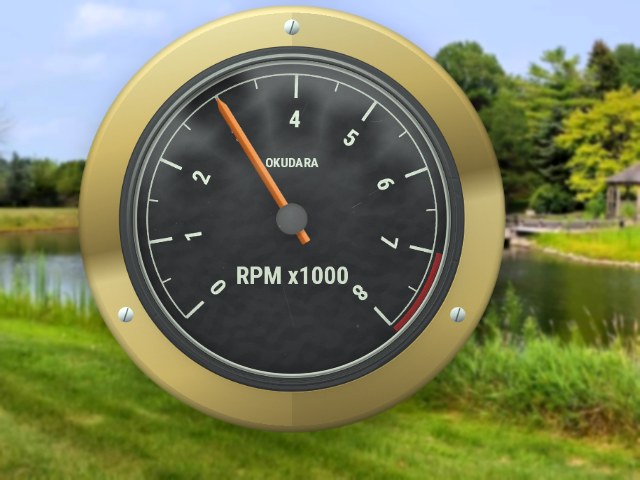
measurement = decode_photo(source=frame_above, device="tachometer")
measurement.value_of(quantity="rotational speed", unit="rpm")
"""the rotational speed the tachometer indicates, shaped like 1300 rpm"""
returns 3000 rpm
